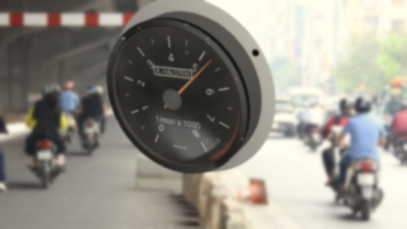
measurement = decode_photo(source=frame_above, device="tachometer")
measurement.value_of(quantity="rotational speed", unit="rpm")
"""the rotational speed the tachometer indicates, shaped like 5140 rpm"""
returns 5250 rpm
